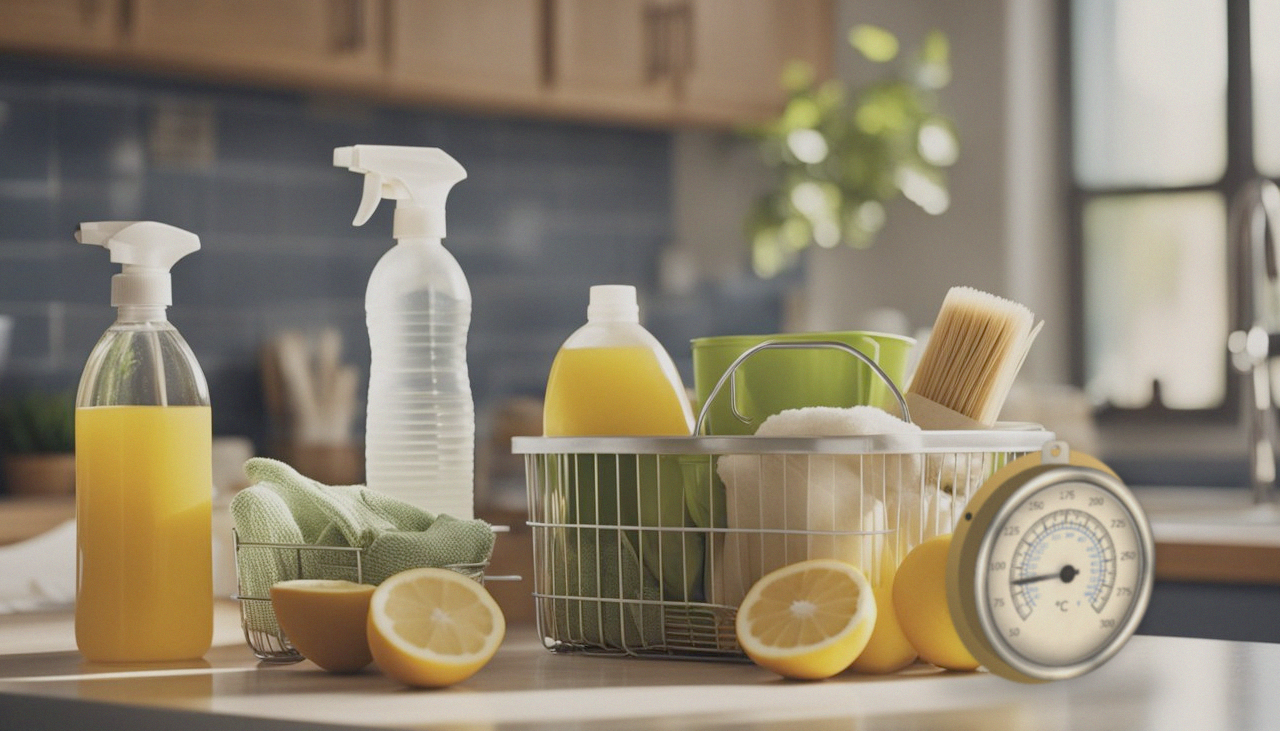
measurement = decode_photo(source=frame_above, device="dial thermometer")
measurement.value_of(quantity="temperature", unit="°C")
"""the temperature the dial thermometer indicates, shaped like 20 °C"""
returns 87.5 °C
